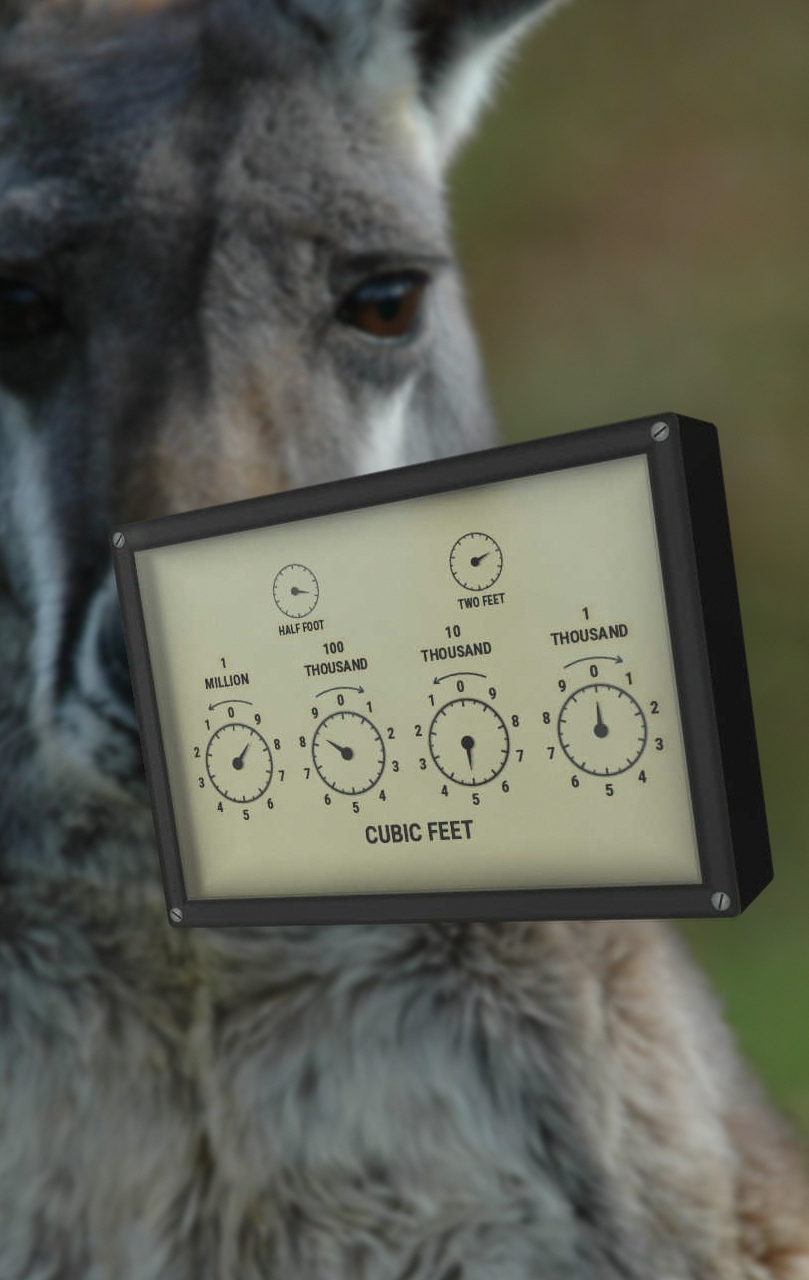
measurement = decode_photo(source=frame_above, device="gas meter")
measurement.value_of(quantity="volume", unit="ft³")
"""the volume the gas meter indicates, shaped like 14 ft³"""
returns 885000 ft³
